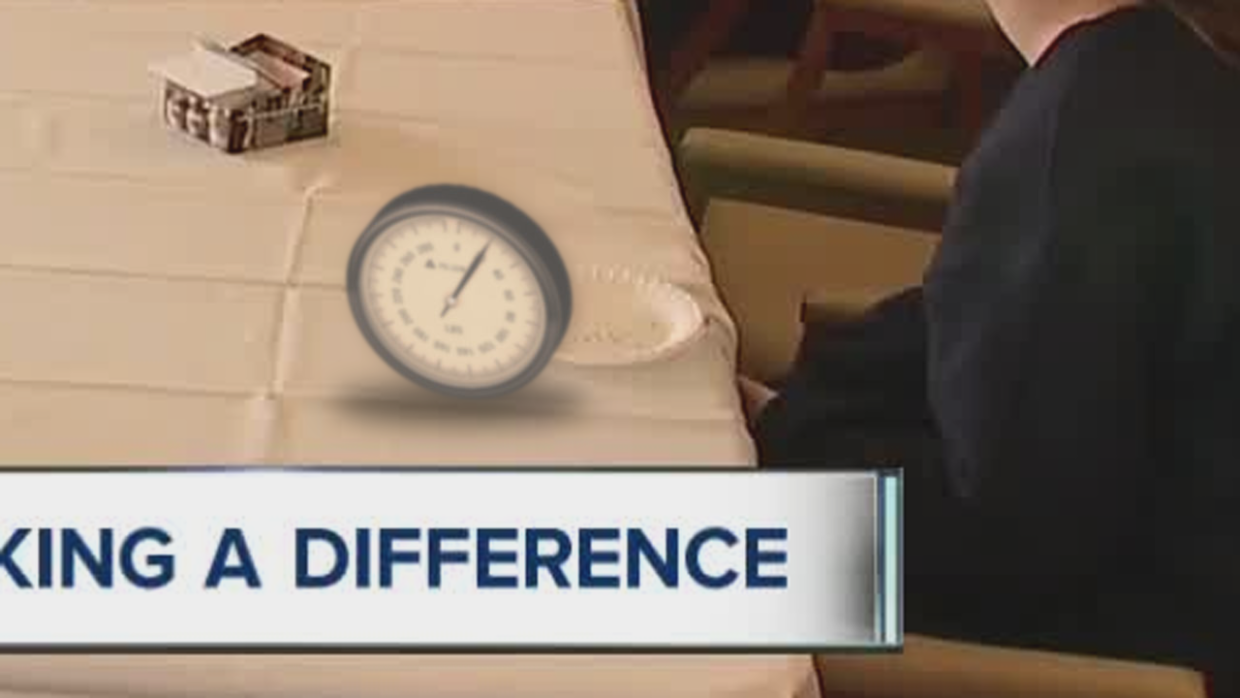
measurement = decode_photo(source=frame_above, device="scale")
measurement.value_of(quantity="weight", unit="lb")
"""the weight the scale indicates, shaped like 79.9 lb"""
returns 20 lb
